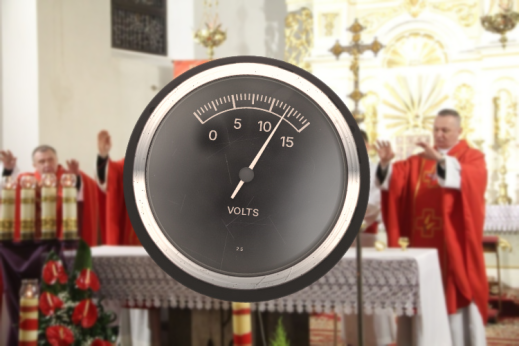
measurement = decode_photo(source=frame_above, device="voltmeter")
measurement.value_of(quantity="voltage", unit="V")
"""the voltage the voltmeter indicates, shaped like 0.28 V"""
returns 12 V
